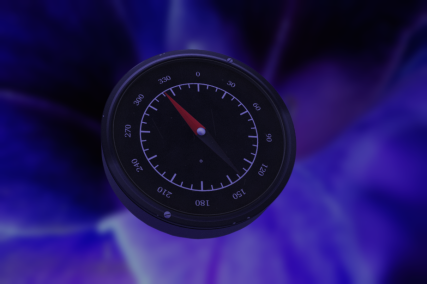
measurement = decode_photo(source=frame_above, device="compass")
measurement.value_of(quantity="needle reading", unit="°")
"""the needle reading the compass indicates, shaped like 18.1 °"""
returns 320 °
